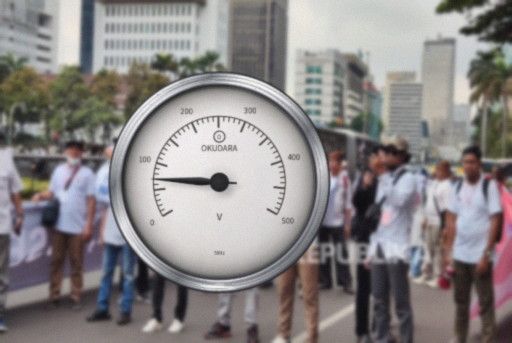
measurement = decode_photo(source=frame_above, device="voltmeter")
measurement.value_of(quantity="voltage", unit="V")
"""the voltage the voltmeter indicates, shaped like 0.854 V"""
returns 70 V
